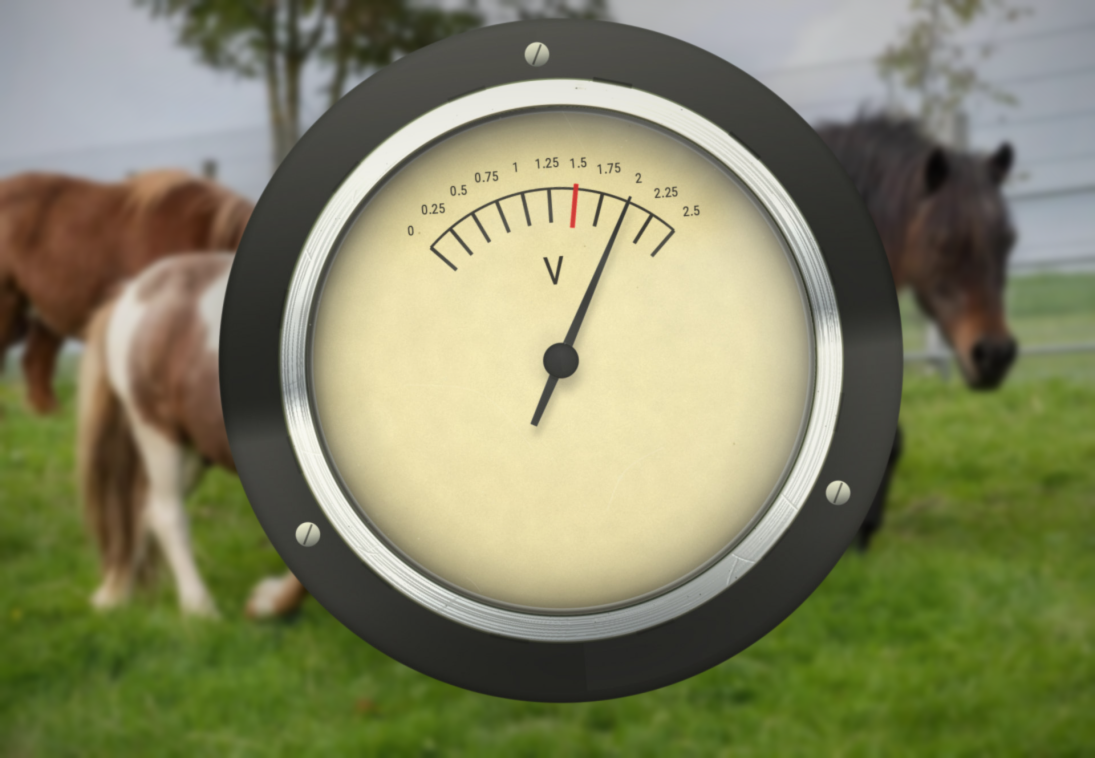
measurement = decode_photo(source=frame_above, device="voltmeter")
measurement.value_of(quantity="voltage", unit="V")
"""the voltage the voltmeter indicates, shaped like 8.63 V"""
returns 2 V
